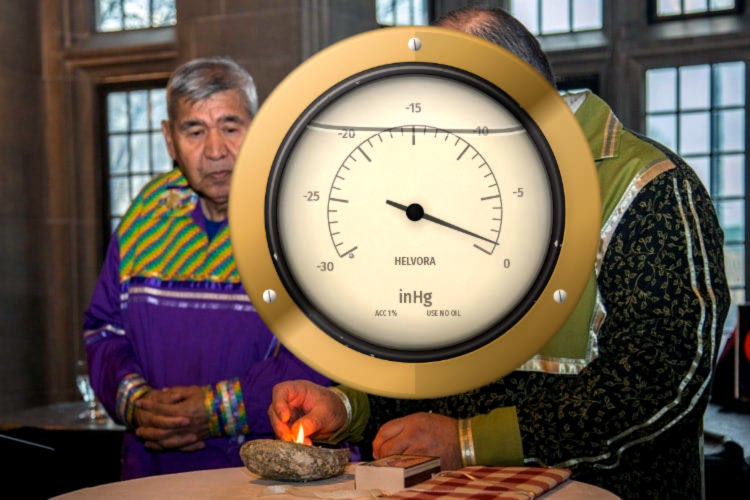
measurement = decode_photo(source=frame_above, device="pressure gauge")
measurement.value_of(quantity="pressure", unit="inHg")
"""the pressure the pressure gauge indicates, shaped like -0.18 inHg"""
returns -1 inHg
